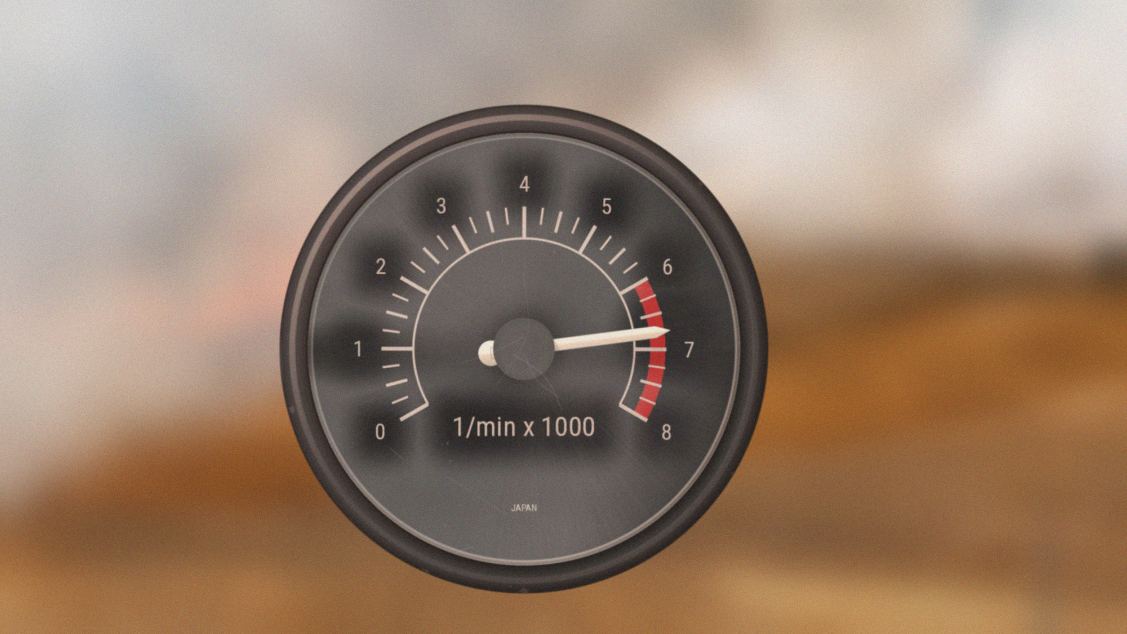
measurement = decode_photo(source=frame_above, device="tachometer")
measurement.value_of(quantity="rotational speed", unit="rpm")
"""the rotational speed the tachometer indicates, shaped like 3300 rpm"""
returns 6750 rpm
